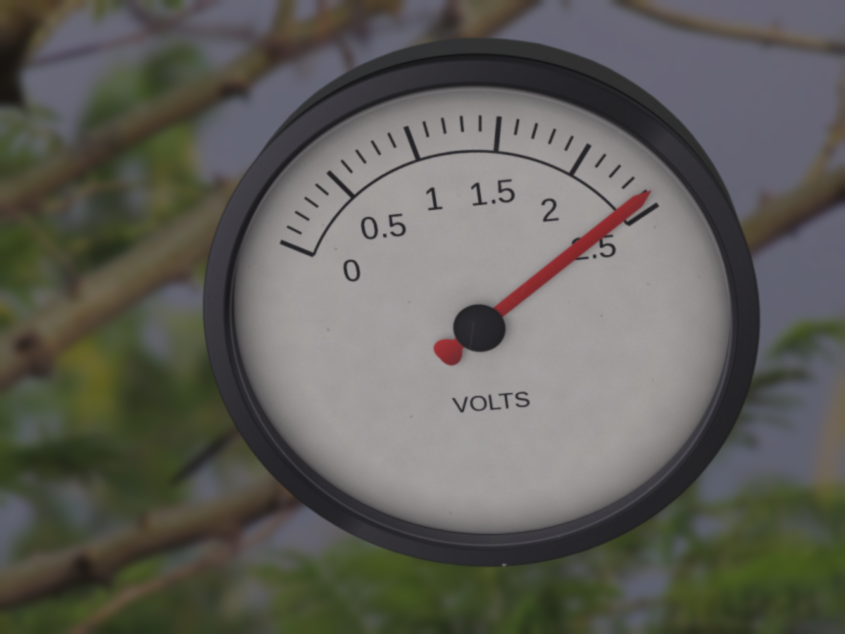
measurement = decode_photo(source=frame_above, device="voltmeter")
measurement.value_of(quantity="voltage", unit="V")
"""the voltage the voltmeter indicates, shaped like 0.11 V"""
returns 2.4 V
